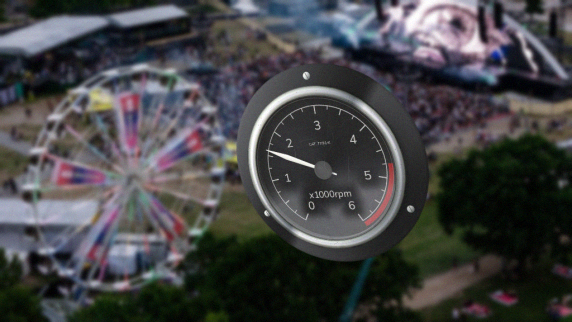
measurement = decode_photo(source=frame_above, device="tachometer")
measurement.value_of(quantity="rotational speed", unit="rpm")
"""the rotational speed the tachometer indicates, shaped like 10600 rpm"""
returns 1625 rpm
